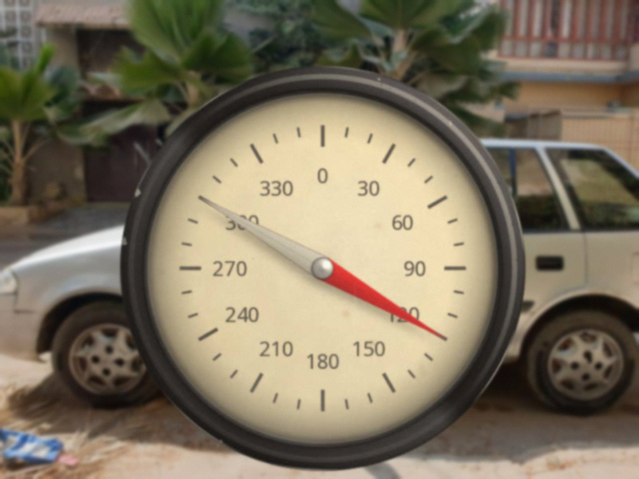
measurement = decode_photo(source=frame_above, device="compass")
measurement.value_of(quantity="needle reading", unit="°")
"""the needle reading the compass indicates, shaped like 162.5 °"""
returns 120 °
